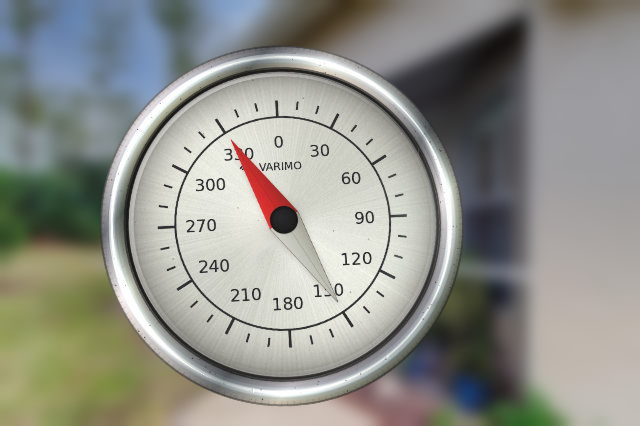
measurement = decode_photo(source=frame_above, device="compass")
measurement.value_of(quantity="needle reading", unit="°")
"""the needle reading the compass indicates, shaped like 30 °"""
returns 330 °
